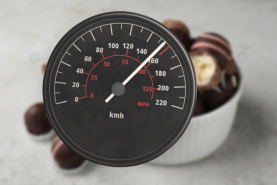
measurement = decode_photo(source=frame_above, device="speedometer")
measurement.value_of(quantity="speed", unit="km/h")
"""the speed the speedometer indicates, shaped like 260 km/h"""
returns 155 km/h
